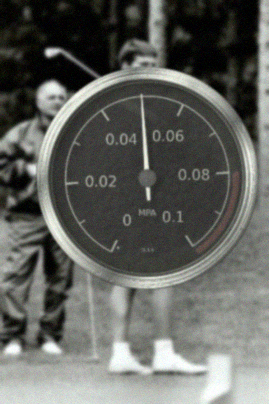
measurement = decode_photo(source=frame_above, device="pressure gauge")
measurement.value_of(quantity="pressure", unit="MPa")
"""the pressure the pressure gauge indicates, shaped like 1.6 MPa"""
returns 0.05 MPa
